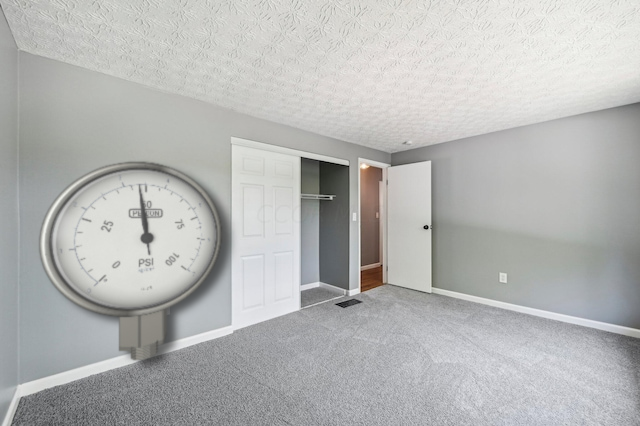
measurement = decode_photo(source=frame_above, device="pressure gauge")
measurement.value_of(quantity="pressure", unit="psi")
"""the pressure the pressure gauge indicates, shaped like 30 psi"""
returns 47.5 psi
